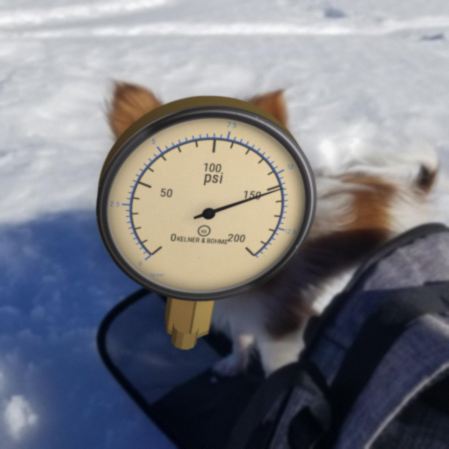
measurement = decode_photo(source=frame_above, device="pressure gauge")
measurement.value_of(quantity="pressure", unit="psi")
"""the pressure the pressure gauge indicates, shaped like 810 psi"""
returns 150 psi
